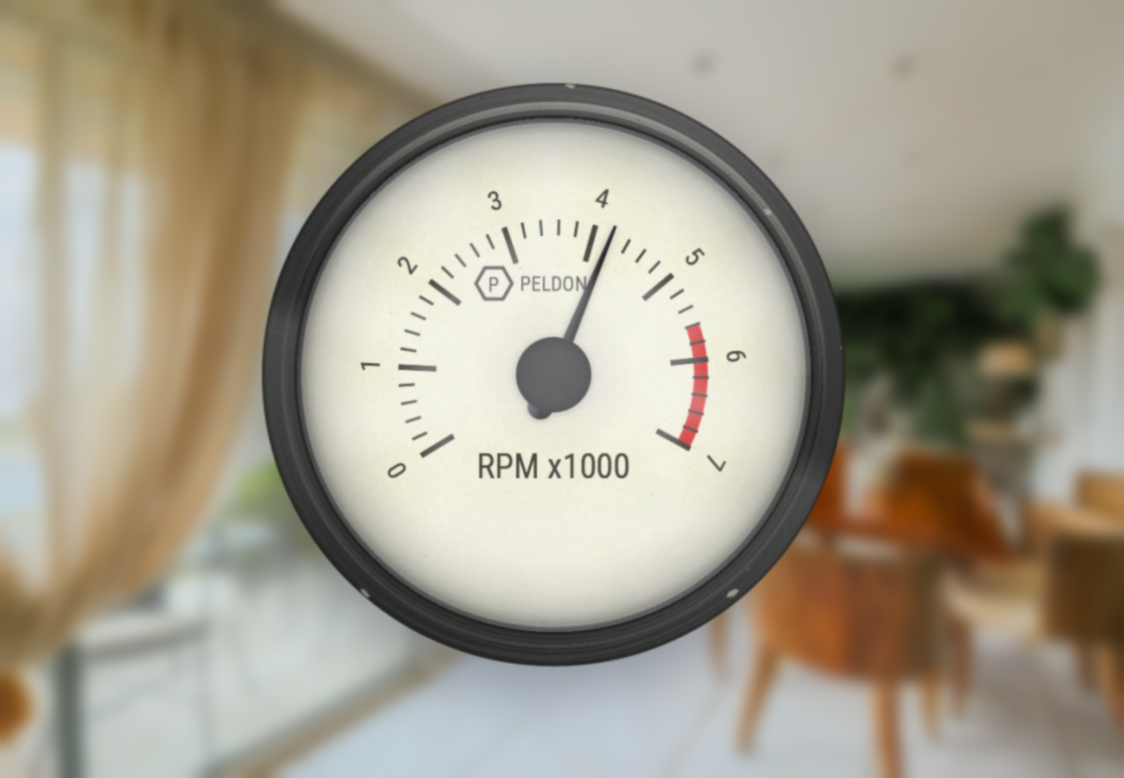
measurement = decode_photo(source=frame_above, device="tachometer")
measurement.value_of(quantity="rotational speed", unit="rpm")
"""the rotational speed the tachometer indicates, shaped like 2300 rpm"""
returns 4200 rpm
